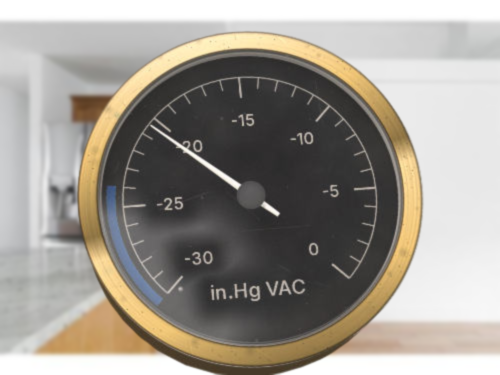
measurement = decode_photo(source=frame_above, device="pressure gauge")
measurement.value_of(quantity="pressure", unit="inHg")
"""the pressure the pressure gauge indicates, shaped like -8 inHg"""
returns -20.5 inHg
